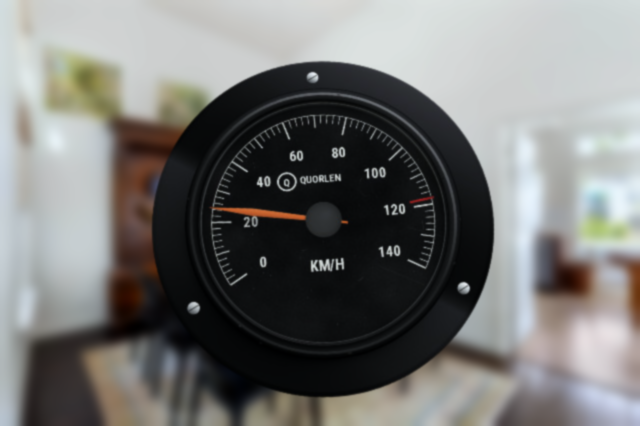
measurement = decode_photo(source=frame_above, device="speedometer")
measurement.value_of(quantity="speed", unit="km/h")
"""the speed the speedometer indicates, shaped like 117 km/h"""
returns 24 km/h
